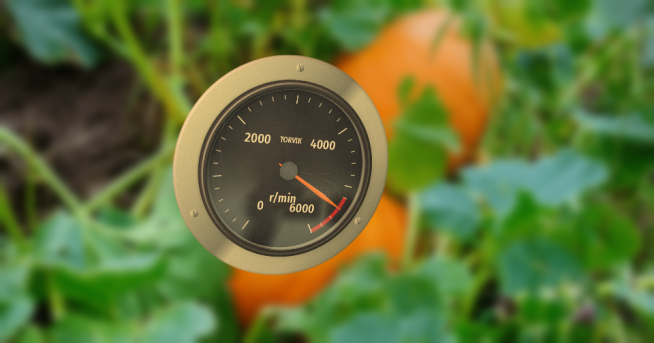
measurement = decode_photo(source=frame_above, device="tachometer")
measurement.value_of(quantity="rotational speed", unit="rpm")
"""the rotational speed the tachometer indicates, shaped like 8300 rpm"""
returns 5400 rpm
